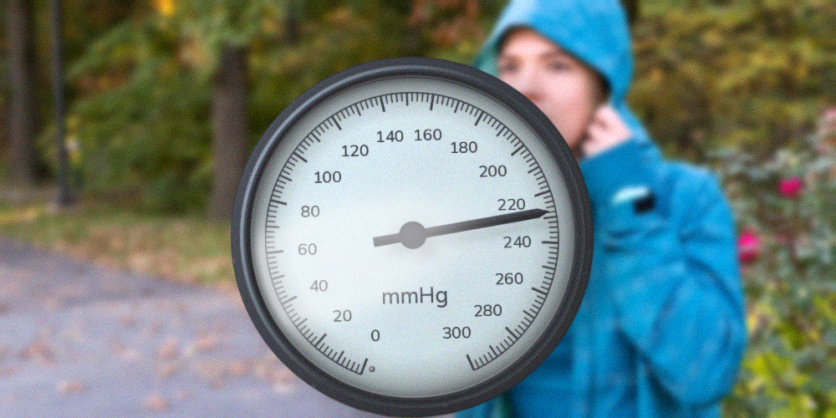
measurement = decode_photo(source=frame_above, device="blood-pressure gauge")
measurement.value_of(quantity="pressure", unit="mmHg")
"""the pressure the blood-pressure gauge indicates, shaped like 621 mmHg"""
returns 228 mmHg
